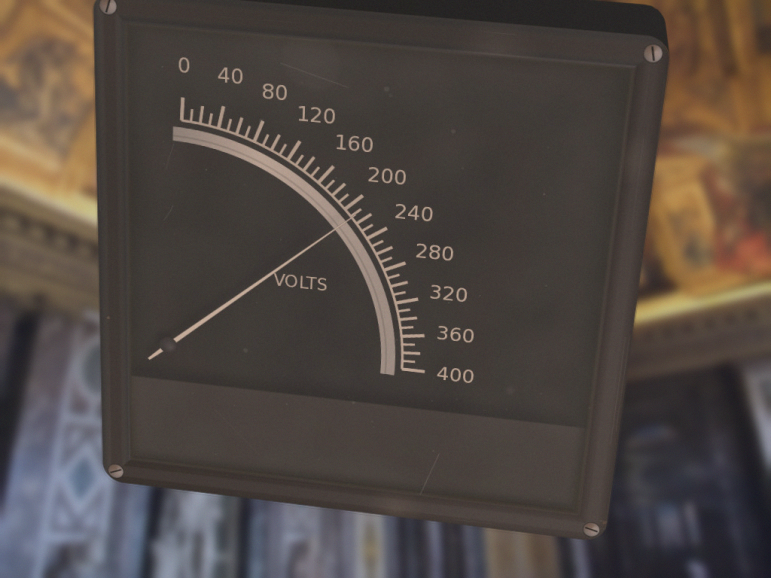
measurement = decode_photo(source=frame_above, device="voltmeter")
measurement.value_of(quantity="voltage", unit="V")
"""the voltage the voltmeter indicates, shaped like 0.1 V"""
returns 210 V
